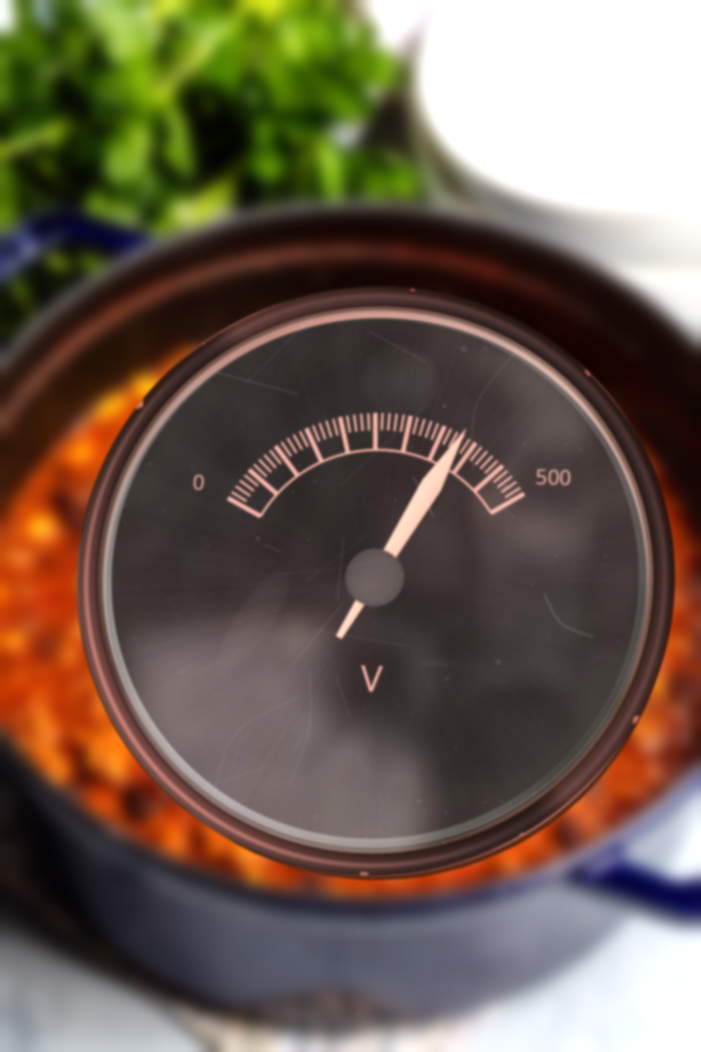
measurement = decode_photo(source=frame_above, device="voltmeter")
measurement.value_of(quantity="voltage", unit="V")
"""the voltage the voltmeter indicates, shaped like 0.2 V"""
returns 380 V
